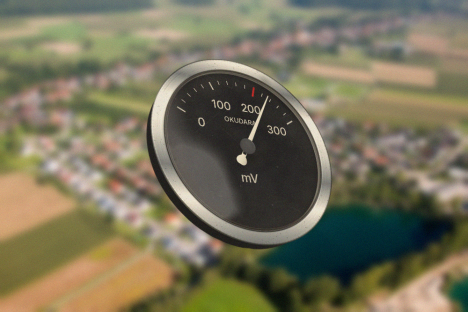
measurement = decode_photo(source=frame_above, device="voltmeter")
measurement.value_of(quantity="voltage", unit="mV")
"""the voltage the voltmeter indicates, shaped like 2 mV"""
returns 230 mV
